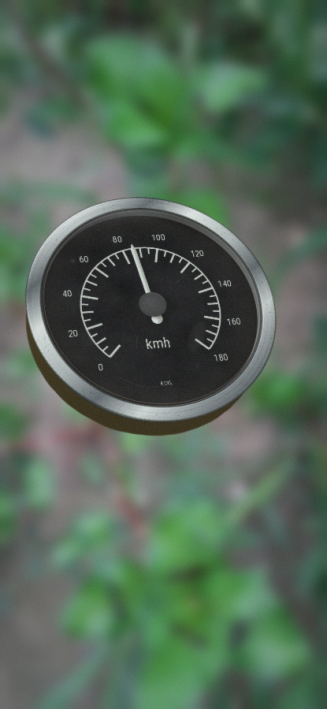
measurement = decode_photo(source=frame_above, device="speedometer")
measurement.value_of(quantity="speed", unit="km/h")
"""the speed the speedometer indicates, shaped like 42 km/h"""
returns 85 km/h
